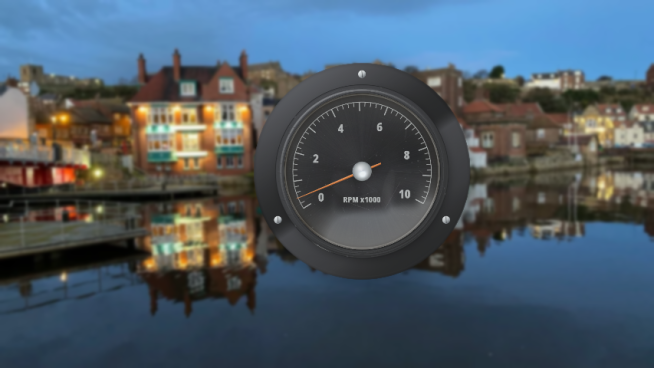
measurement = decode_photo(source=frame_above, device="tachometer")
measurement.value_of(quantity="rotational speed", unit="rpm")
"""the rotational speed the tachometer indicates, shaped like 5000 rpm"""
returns 400 rpm
